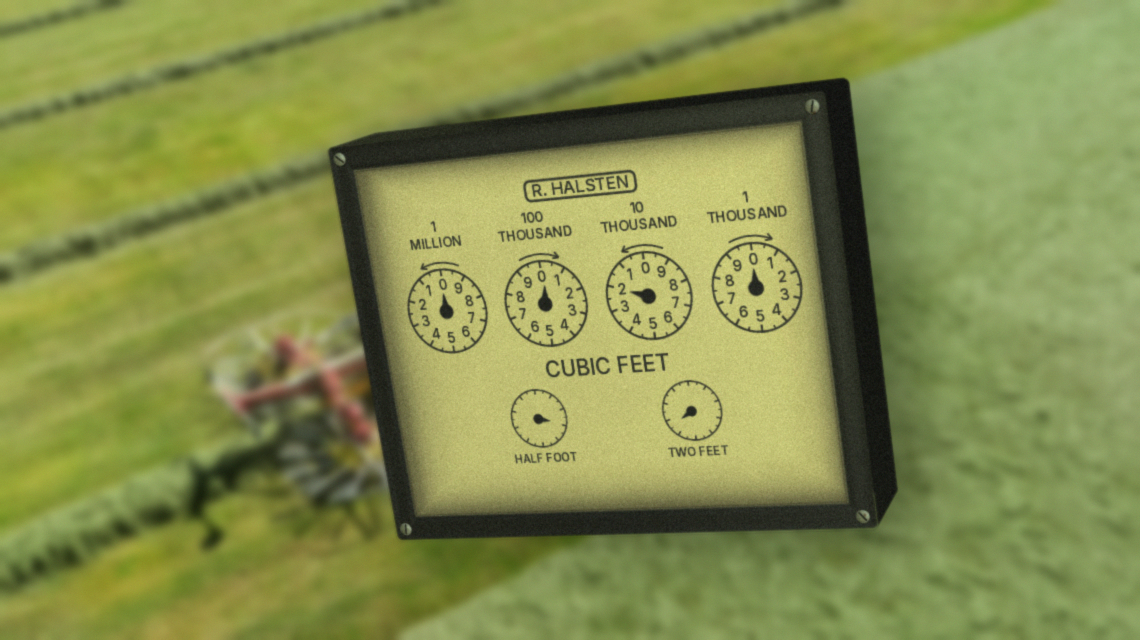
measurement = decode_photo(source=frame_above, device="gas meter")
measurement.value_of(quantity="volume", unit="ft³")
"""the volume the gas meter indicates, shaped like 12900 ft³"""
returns 2000 ft³
